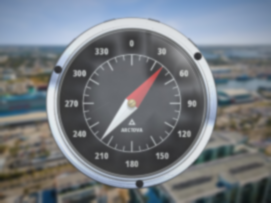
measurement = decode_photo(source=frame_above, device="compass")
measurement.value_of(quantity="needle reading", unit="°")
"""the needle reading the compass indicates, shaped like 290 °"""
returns 40 °
